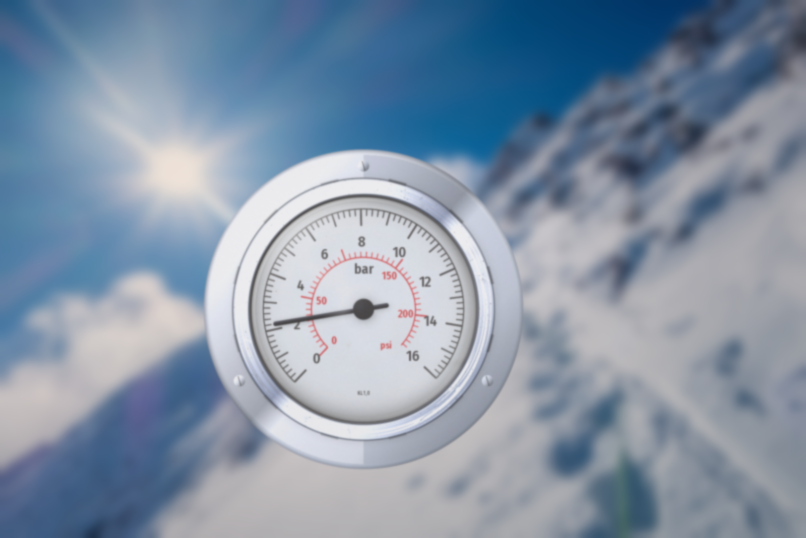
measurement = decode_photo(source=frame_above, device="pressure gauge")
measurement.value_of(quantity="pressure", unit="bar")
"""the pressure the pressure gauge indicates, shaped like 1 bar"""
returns 2.2 bar
